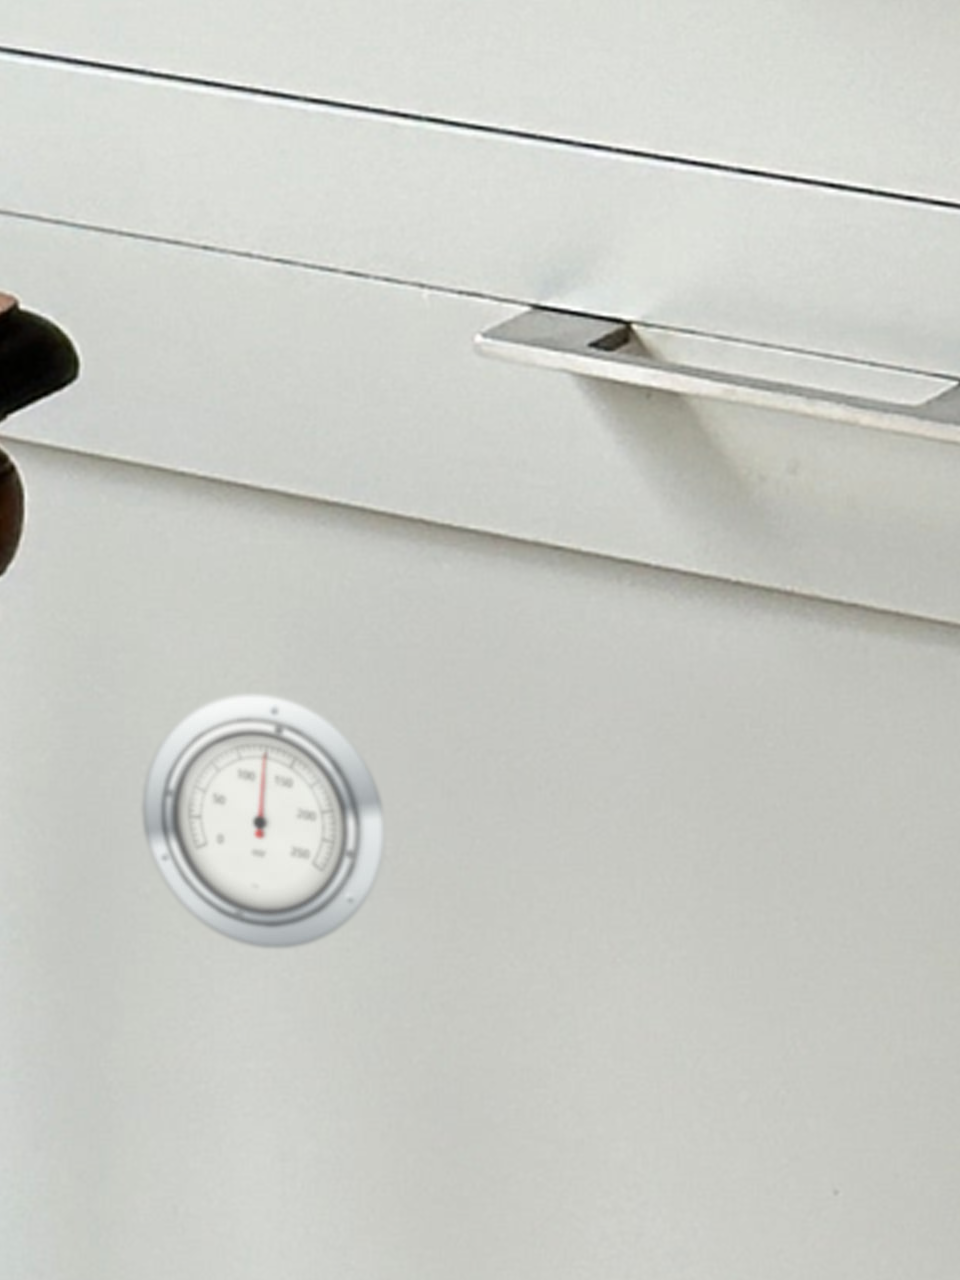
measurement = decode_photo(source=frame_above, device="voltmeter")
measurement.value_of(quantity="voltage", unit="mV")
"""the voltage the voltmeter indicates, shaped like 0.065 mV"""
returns 125 mV
